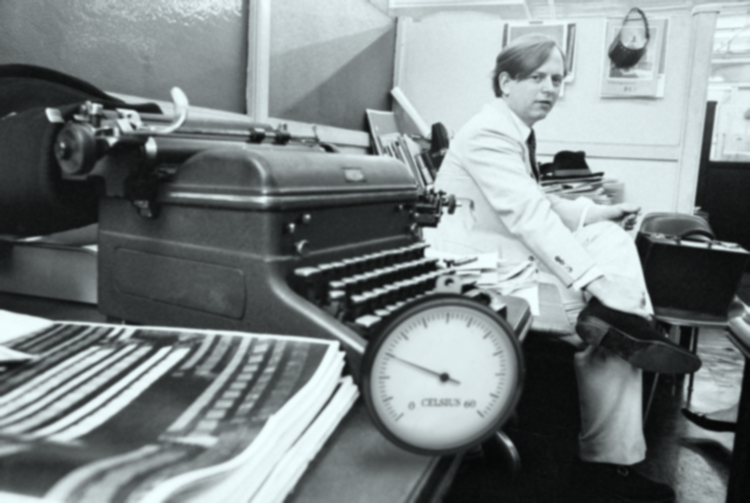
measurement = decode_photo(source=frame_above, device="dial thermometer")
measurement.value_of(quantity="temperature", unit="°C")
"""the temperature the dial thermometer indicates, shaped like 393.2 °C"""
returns 15 °C
